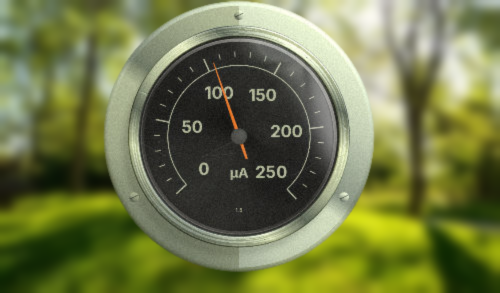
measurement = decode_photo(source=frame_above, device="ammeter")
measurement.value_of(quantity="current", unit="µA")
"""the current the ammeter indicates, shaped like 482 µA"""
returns 105 µA
